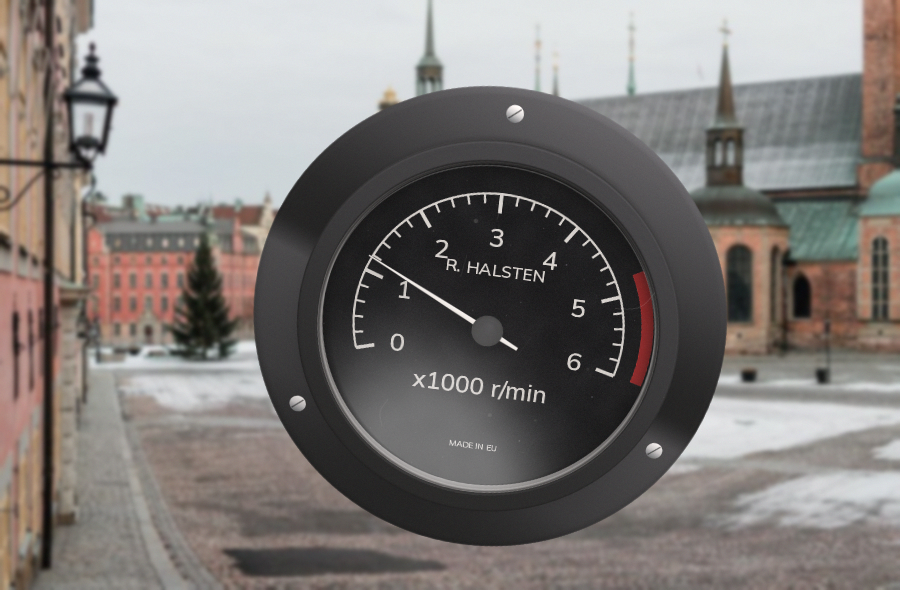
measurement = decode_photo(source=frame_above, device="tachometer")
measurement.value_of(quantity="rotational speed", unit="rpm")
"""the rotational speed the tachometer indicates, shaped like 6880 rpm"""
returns 1200 rpm
